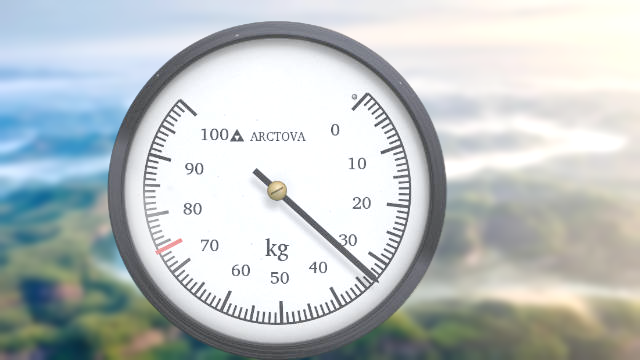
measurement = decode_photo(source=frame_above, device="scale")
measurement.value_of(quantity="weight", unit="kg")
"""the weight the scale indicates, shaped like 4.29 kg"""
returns 33 kg
